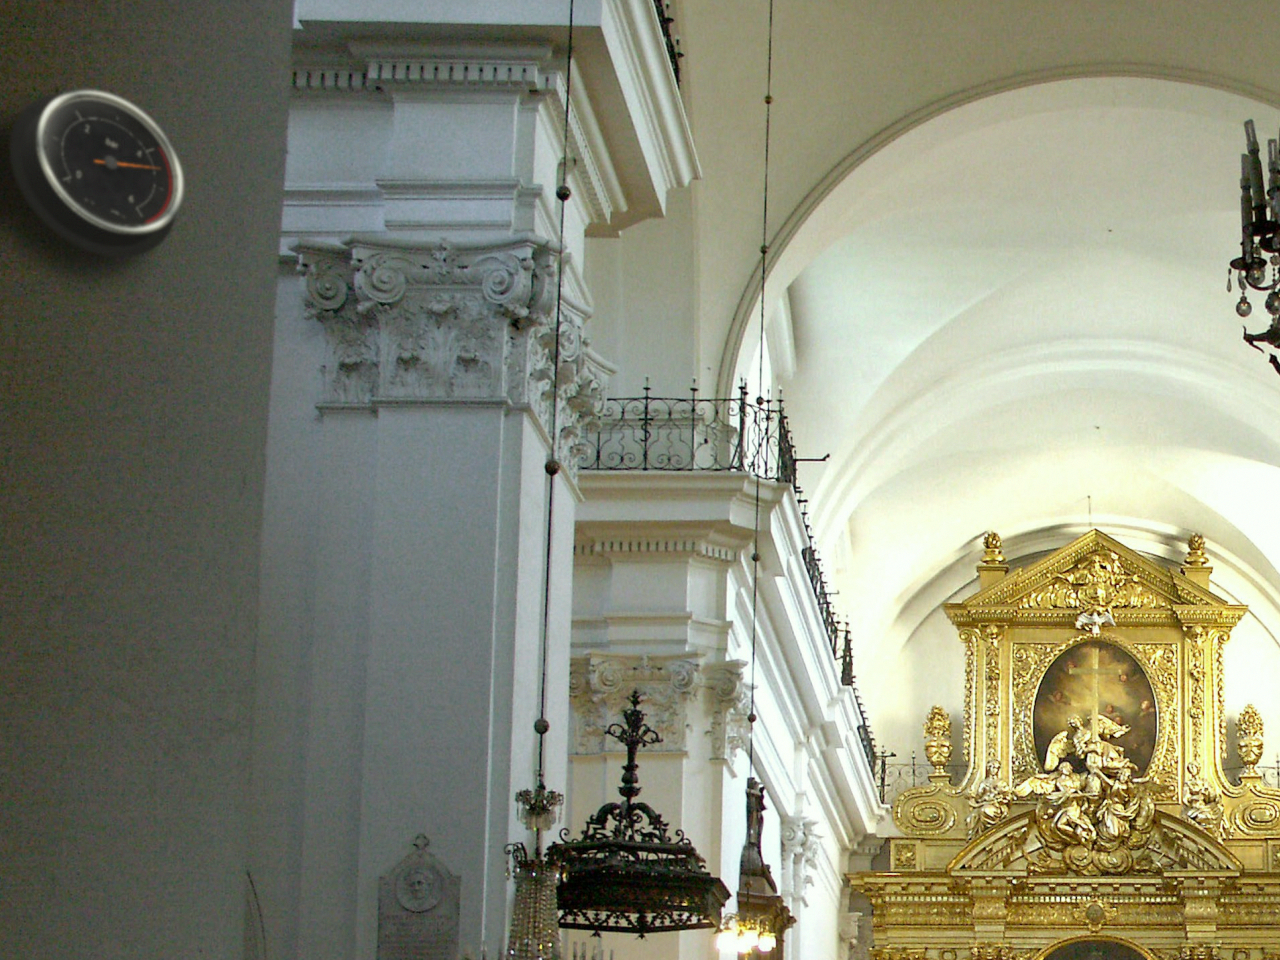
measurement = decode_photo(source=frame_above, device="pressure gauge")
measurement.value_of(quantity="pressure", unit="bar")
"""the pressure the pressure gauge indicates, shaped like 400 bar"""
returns 4.5 bar
